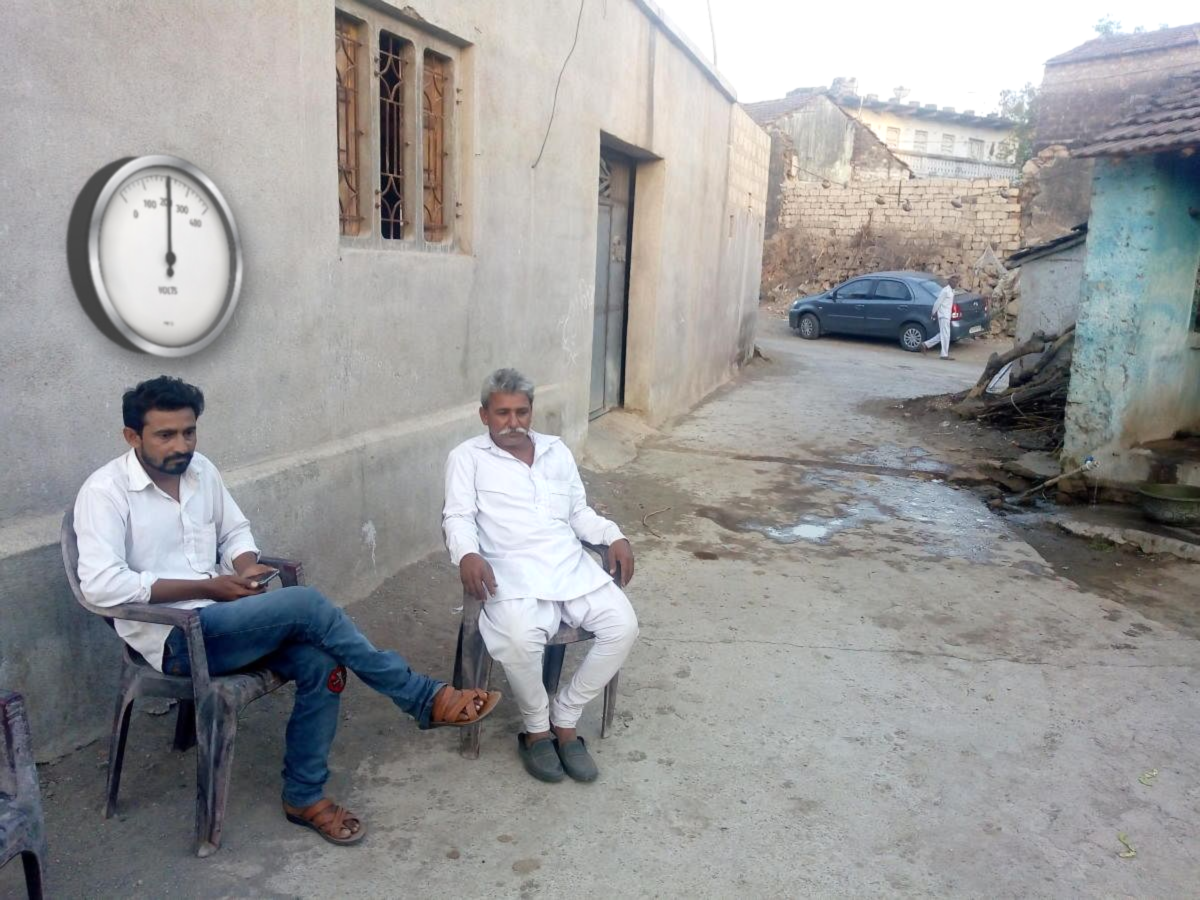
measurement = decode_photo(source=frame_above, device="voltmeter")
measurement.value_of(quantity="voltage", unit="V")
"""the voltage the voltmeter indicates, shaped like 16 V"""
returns 200 V
